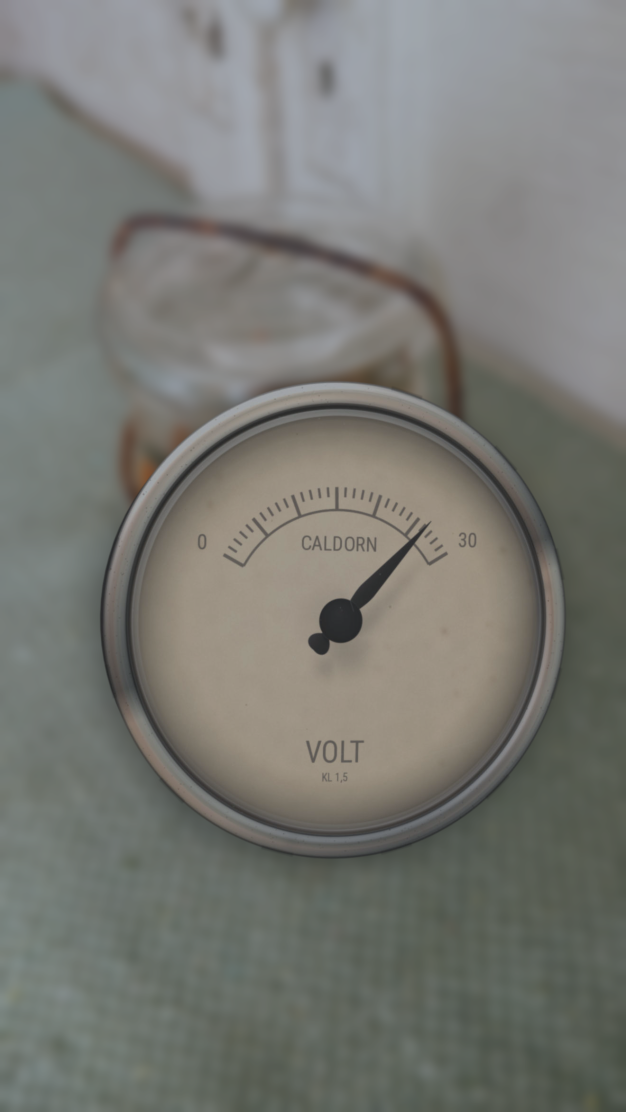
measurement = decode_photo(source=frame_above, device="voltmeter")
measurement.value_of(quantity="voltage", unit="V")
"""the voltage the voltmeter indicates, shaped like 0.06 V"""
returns 26 V
